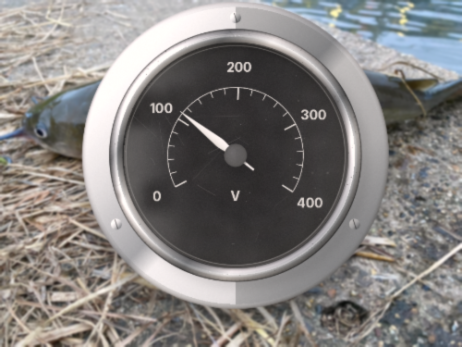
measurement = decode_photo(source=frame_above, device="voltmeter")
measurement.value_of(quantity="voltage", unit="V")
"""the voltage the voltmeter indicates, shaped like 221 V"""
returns 110 V
